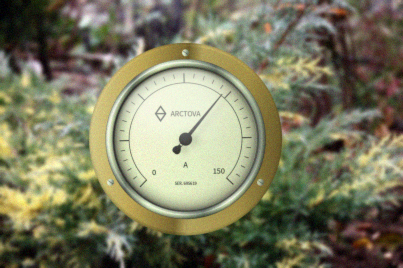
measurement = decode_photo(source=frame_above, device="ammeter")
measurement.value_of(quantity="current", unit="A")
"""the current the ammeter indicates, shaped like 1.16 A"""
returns 97.5 A
